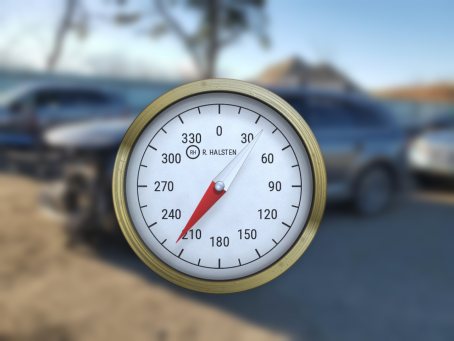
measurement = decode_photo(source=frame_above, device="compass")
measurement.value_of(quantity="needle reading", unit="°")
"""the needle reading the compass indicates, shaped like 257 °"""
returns 217.5 °
